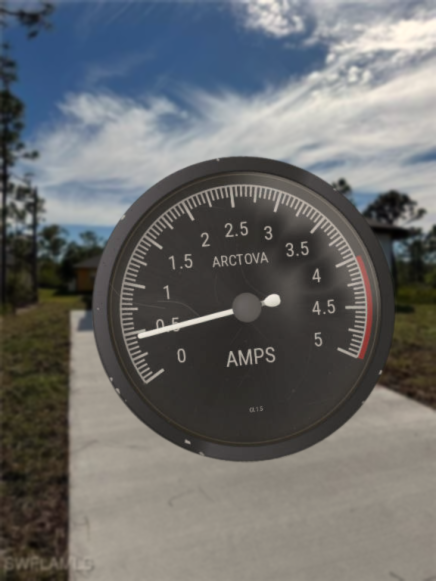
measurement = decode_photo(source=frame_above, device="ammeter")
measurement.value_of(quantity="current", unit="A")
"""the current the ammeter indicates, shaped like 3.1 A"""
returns 0.45 A
